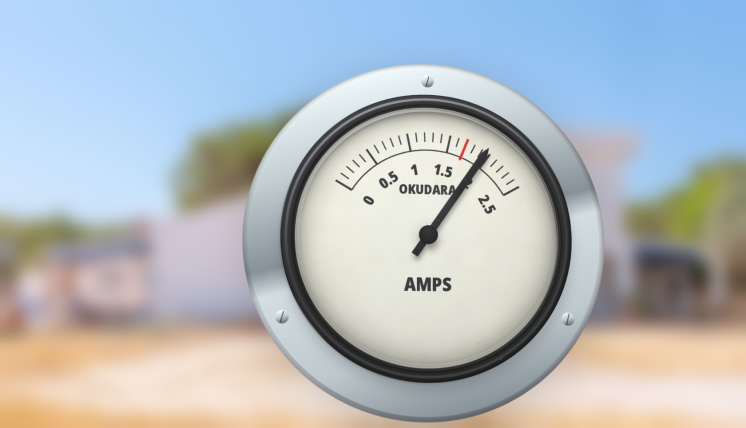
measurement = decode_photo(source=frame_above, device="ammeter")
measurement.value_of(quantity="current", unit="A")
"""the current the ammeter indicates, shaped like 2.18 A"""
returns 1.95 A
